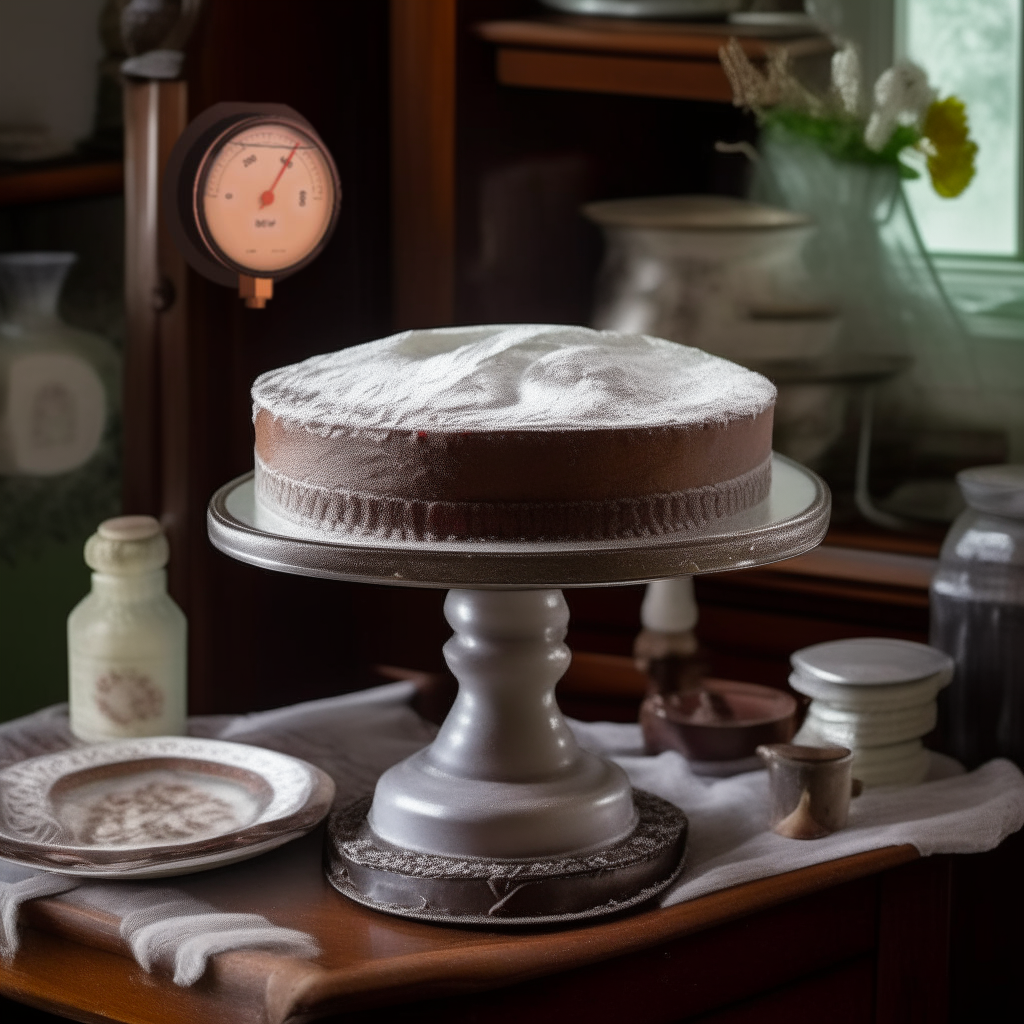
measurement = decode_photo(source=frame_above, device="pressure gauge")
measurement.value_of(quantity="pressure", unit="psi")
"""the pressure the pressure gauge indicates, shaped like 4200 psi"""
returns 400 psi
